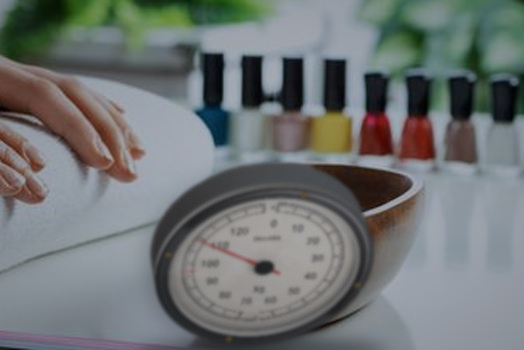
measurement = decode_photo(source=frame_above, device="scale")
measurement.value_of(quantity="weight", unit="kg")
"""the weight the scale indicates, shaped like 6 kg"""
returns 110 kg
